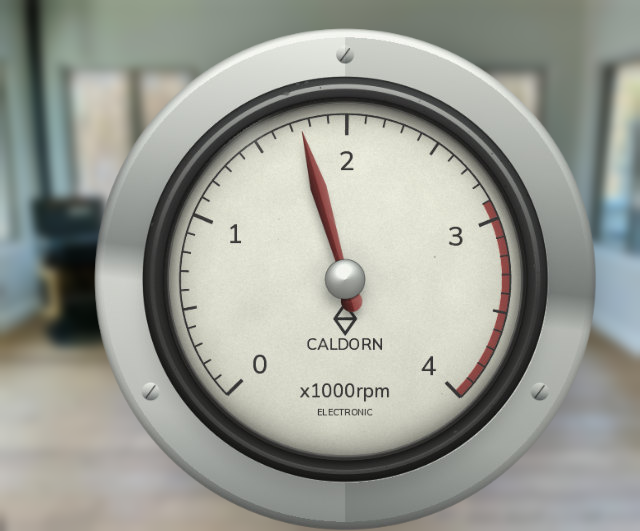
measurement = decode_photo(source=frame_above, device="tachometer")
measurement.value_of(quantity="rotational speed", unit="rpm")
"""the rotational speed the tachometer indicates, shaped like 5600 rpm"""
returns 1750 rpm
